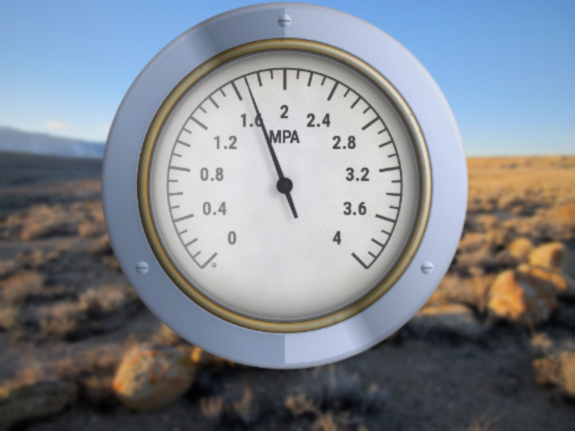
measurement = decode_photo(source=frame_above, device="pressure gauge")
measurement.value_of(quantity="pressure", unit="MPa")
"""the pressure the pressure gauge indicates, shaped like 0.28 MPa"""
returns 1.7 MPa
